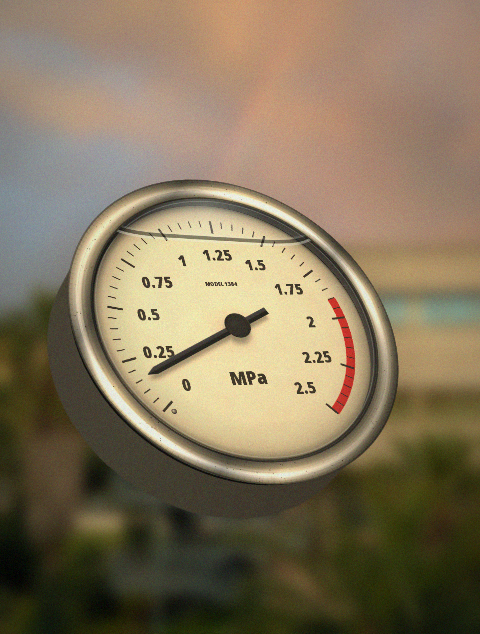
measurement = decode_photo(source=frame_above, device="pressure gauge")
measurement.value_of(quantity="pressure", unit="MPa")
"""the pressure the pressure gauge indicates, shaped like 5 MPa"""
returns 0.15 MPa
